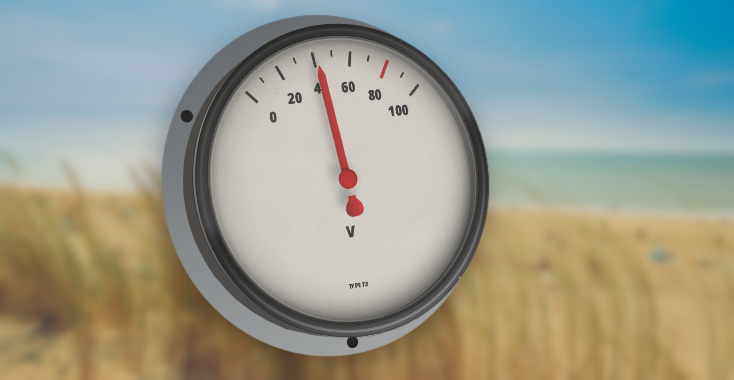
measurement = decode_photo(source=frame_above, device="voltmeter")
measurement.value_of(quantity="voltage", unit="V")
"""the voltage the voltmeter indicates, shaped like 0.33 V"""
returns 40 V
